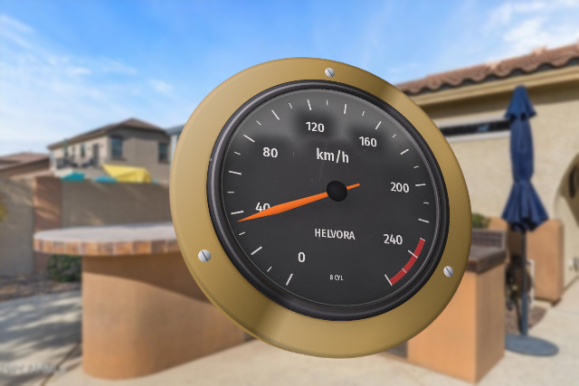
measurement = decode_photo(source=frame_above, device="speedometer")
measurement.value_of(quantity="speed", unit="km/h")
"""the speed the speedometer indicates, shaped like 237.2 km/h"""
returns 35 km/h
